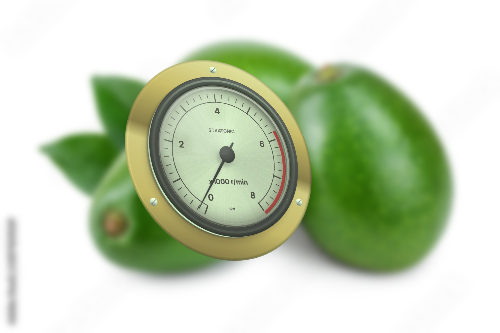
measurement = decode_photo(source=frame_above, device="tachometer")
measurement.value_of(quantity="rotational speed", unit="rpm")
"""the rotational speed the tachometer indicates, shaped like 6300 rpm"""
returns 200 rpm
